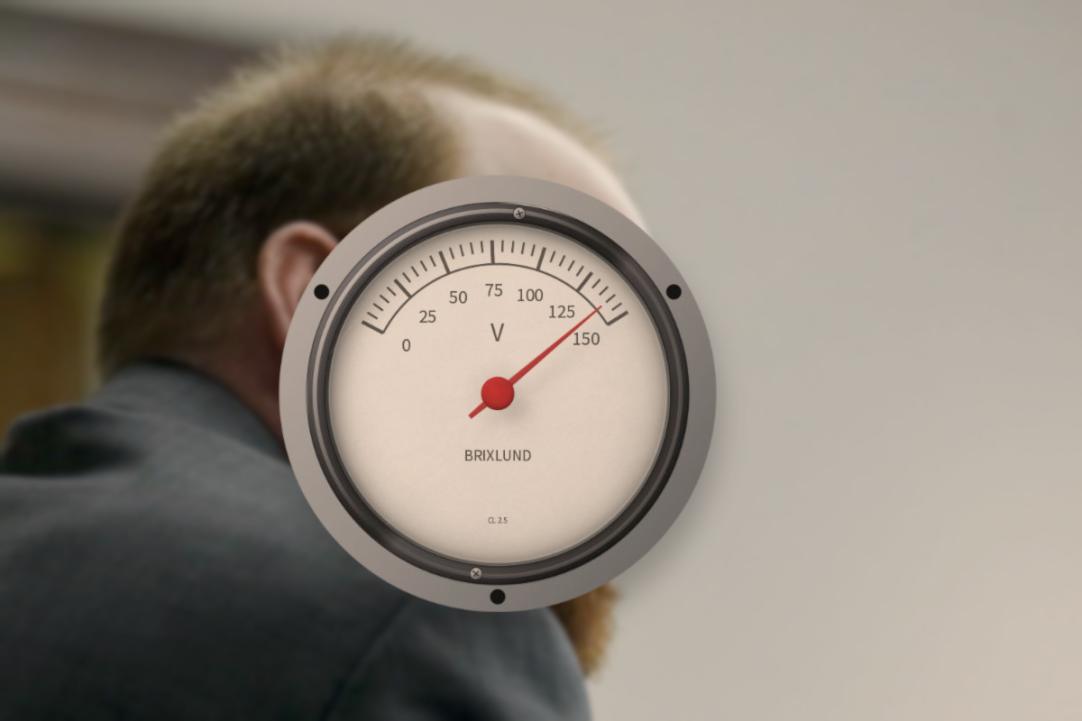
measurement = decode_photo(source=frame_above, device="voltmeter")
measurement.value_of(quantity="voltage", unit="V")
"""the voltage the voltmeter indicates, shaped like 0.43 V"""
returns 140 V
